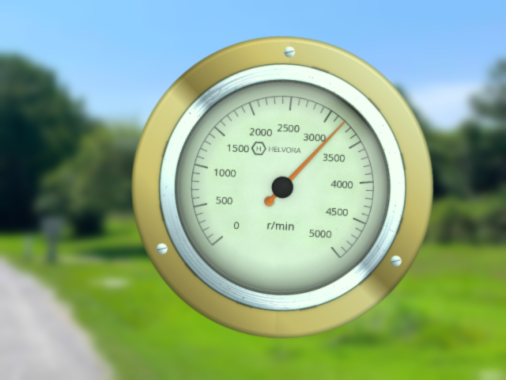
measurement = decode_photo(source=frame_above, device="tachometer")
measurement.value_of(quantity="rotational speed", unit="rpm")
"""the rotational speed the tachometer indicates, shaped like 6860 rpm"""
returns 3200 rpm
